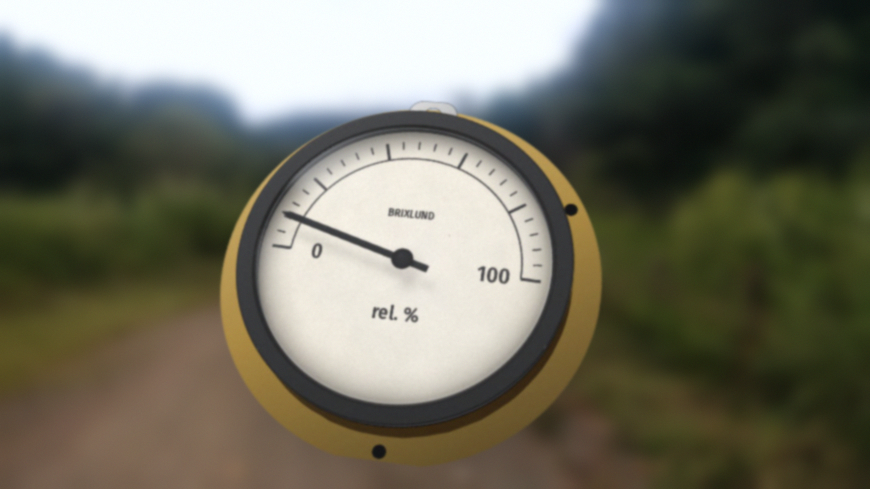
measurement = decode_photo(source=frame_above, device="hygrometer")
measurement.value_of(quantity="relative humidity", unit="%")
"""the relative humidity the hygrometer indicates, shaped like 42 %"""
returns 8 %
